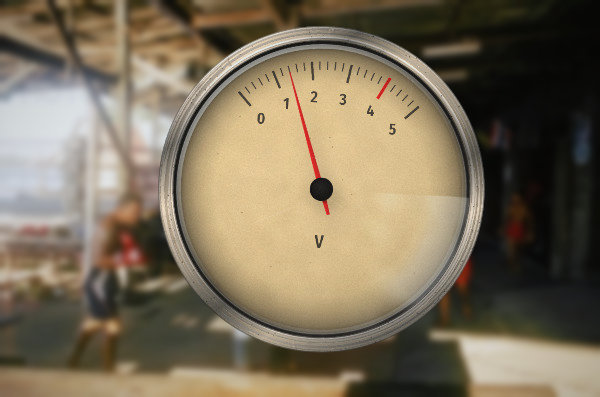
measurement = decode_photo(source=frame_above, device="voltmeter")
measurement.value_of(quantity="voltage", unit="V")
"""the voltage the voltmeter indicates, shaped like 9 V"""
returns 1.4 V
